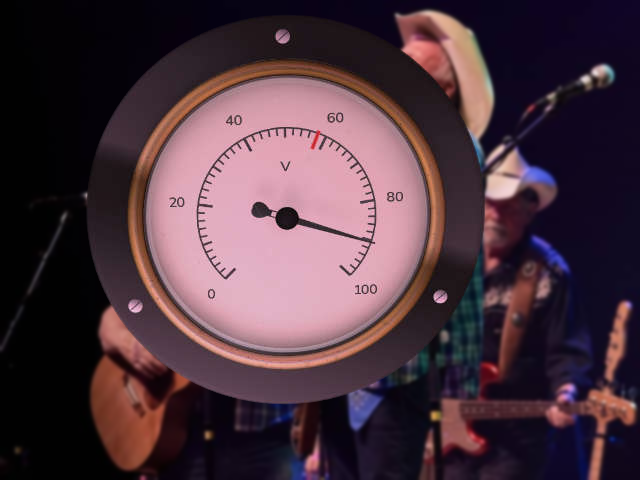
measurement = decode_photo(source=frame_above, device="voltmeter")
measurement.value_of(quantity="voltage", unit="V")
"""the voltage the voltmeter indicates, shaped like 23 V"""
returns 90 V
